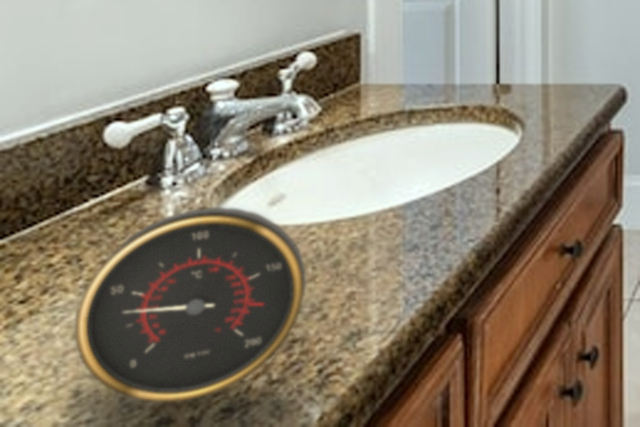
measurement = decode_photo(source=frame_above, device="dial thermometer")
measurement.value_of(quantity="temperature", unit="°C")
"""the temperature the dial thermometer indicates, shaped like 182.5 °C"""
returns 37.5 °C
